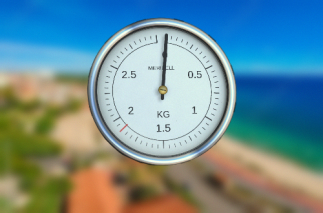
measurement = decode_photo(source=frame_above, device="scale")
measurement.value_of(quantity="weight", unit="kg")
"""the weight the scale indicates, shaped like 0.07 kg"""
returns 0 kg
